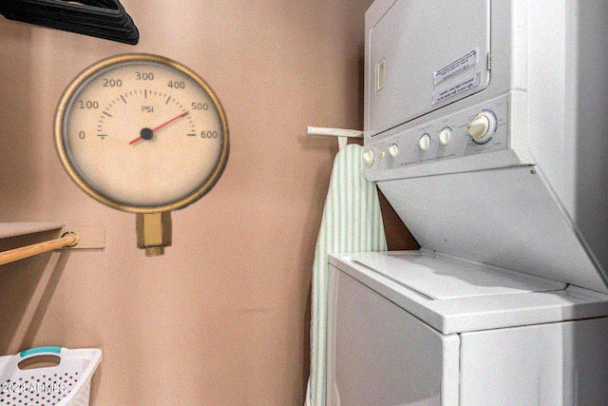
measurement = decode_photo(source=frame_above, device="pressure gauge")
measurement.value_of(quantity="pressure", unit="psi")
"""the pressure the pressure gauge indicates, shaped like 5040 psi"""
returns 500 psi
